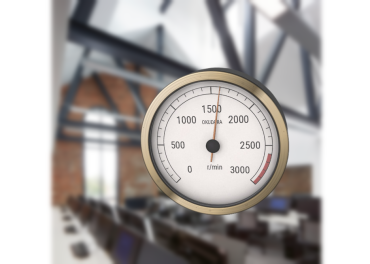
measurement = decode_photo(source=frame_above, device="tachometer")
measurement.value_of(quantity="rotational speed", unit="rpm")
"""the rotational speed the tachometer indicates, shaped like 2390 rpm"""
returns 1600 rpm
